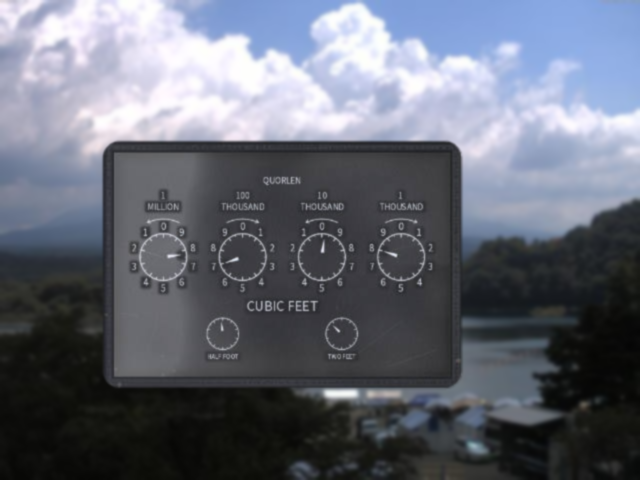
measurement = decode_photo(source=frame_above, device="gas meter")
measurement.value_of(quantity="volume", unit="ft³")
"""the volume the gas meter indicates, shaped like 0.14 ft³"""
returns 769800 ft³
